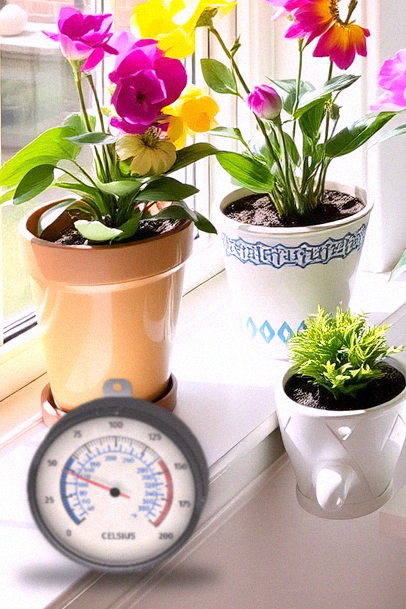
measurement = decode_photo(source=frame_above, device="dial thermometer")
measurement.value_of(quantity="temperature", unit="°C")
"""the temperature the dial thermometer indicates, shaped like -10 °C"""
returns 50 °C
